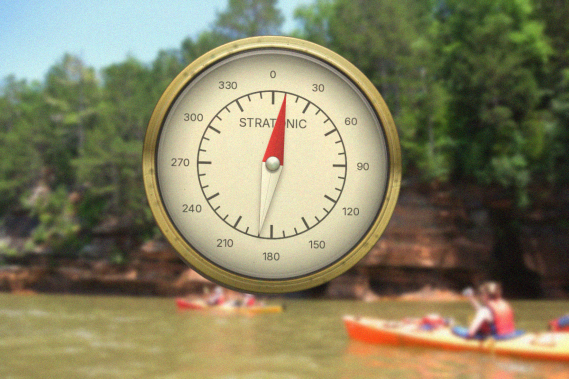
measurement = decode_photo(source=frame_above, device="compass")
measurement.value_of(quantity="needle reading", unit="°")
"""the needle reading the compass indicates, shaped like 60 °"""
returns 10 °
